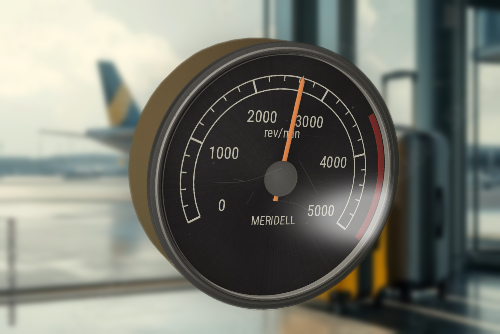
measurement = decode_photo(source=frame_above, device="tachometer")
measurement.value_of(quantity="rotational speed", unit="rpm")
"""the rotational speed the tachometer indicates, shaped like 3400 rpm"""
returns 2600 rpm
